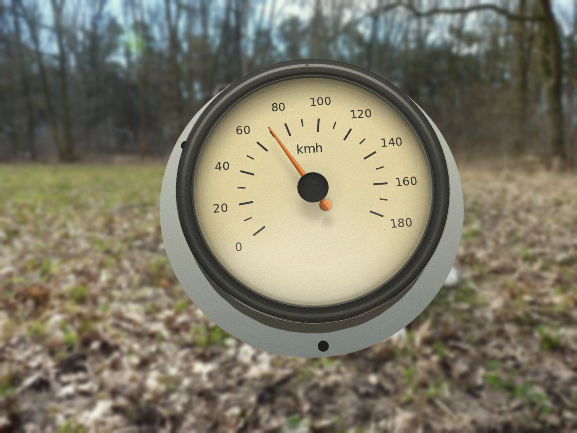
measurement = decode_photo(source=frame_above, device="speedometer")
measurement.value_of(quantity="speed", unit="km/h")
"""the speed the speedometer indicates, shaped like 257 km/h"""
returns 70 km/h
